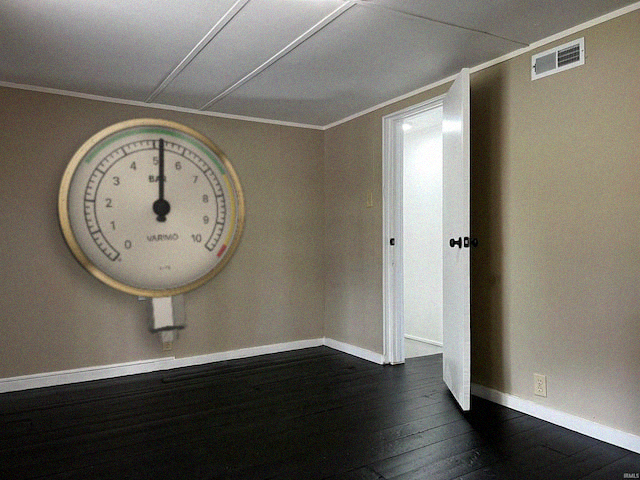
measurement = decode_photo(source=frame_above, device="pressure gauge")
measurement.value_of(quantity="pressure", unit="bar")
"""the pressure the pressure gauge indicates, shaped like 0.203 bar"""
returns 5.2 bar
